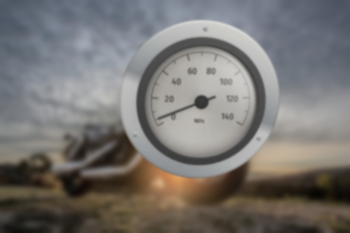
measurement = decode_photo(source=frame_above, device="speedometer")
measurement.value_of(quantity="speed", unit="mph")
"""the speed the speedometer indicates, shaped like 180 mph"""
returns 5 mph
